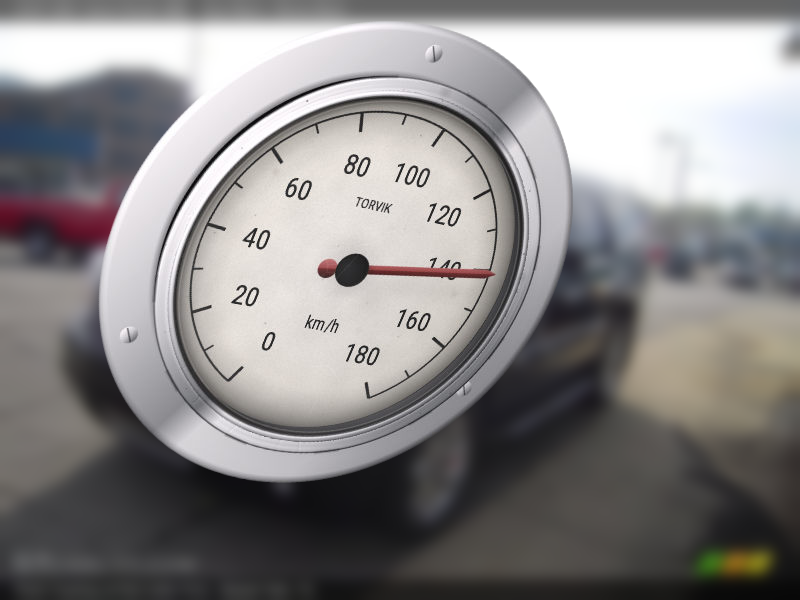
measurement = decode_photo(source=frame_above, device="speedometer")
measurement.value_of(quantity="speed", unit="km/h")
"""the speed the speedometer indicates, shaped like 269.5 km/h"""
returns 140 km/h
